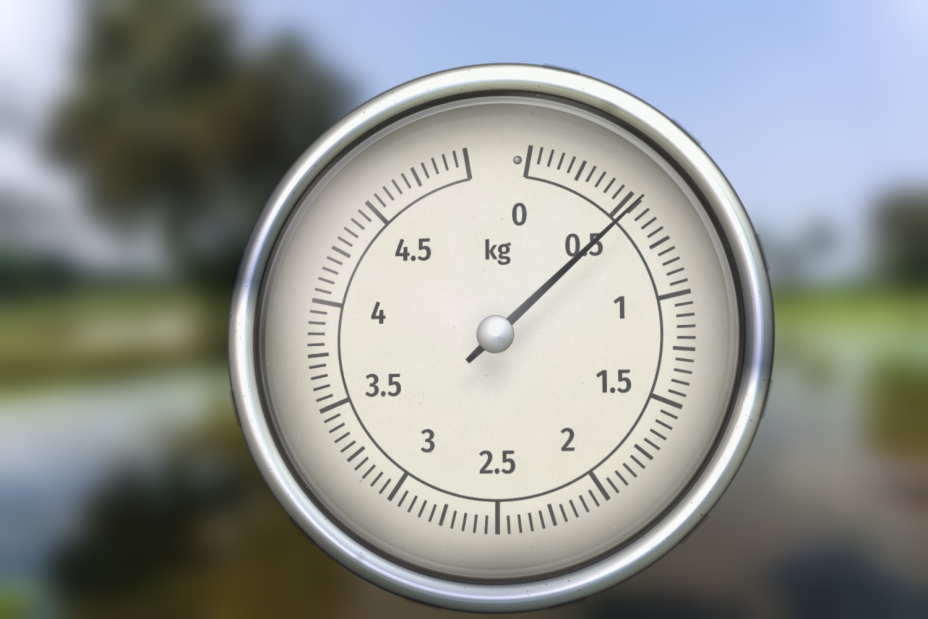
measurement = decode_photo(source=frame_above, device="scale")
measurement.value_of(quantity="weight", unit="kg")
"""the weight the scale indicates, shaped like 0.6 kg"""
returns 0.55 kg
